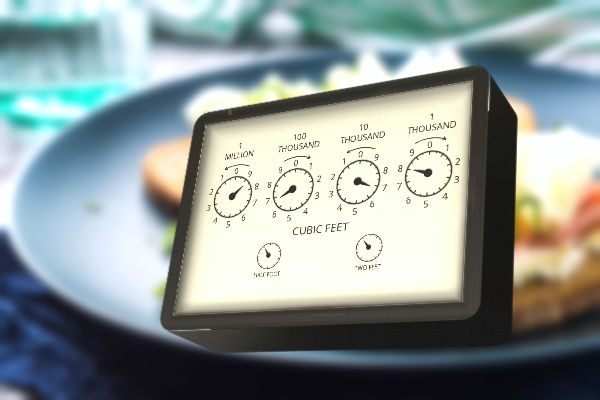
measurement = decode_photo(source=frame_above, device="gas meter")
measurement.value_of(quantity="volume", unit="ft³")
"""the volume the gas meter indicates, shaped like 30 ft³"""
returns 866800 ft³
